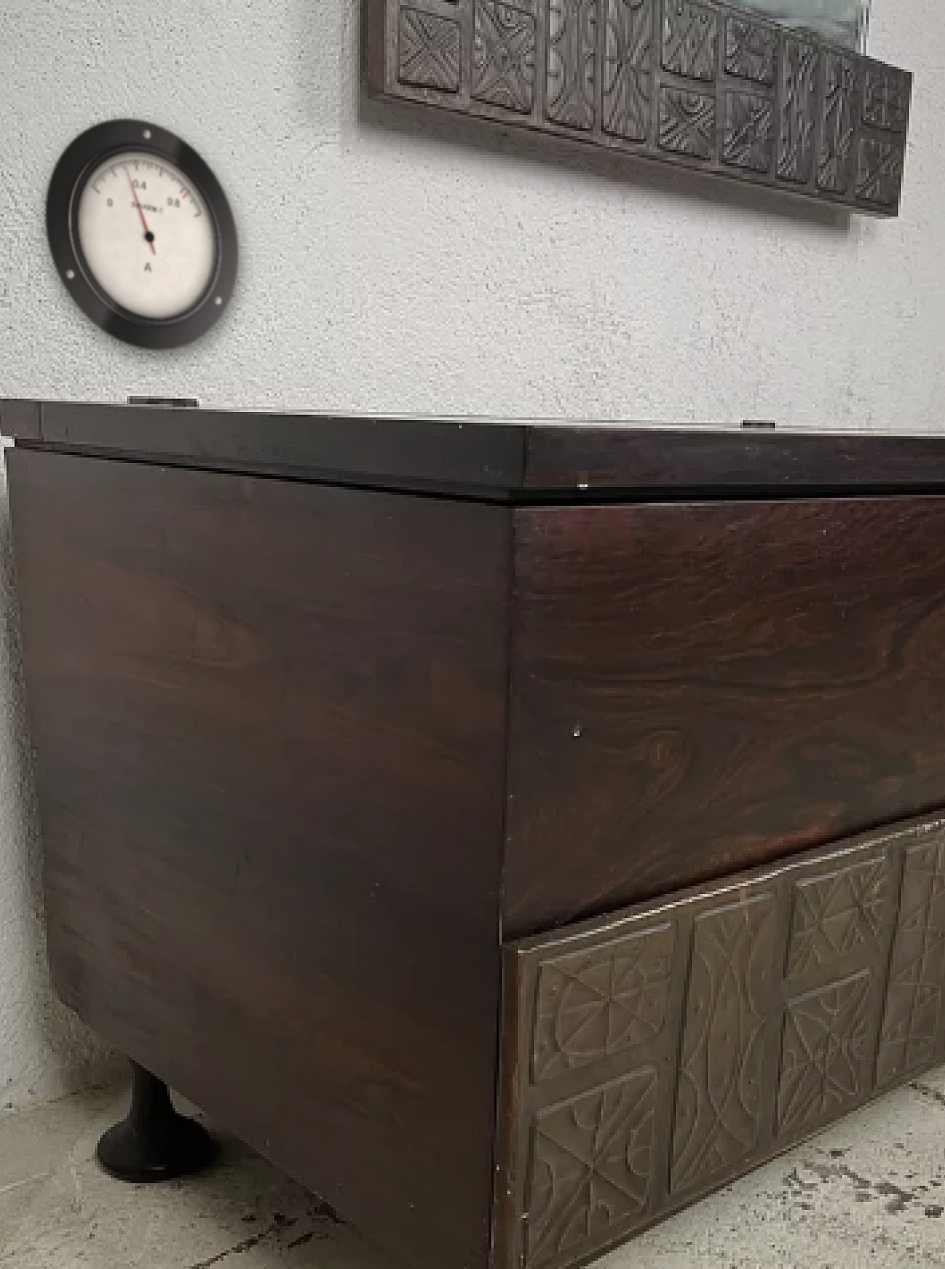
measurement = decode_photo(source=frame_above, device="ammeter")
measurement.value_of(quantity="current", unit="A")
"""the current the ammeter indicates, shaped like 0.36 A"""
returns 0.3 A
